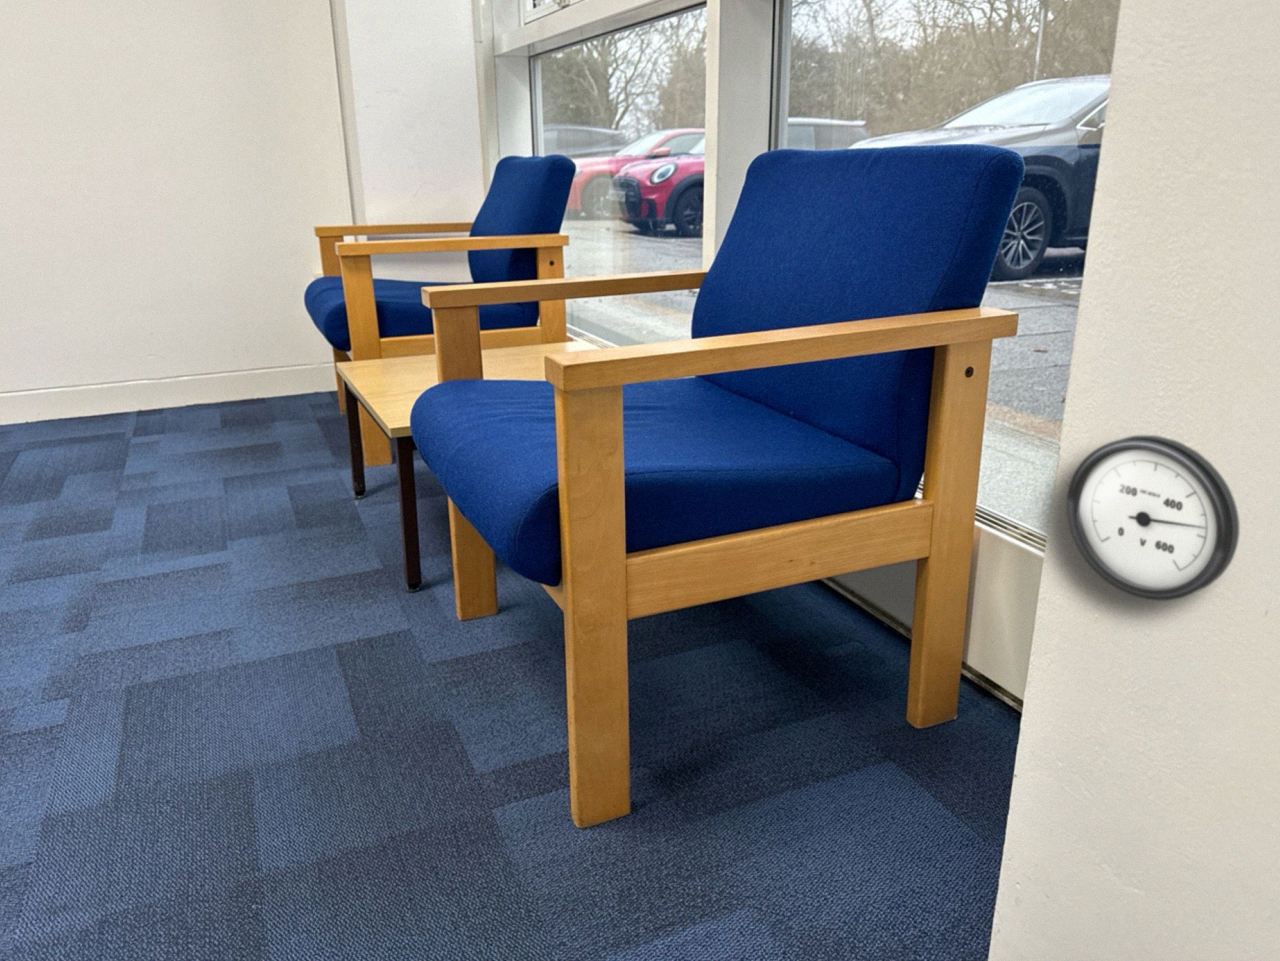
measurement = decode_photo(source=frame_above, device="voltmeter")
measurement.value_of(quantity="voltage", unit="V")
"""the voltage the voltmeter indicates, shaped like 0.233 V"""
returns 475 V
